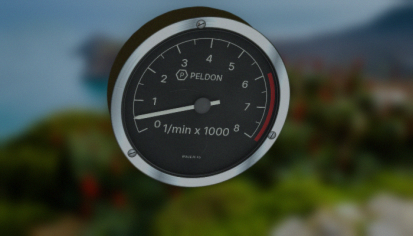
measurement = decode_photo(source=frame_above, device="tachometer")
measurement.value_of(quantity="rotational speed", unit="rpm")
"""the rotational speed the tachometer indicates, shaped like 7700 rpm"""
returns 500 rpm
